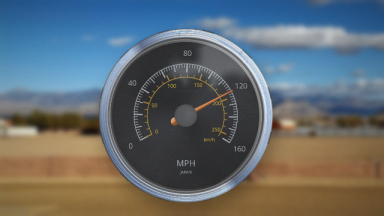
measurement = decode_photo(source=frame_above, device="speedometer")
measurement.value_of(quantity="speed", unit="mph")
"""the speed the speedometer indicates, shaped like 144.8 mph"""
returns 120 mph
